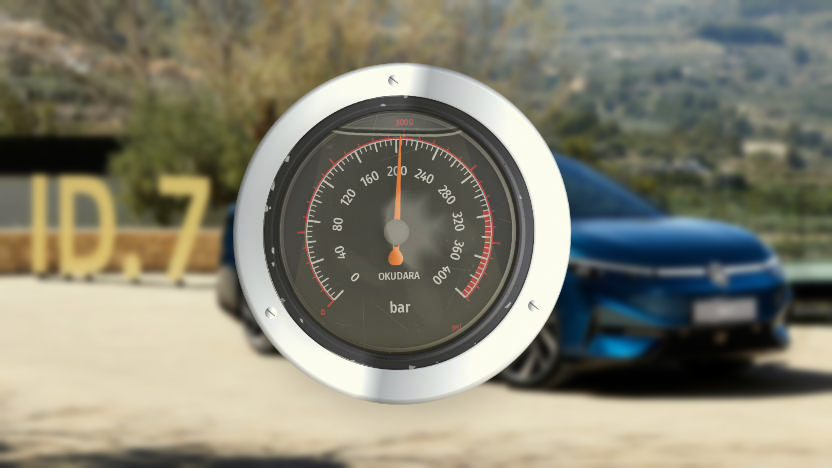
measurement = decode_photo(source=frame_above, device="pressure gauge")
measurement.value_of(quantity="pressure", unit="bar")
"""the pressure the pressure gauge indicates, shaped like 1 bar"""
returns 205 bar
